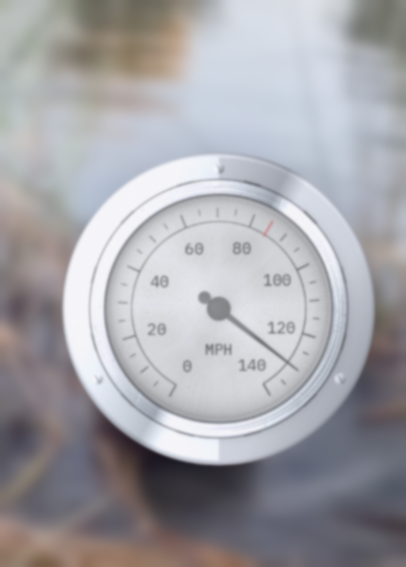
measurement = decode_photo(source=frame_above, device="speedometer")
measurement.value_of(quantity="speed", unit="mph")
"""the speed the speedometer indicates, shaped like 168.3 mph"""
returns 130 mph
